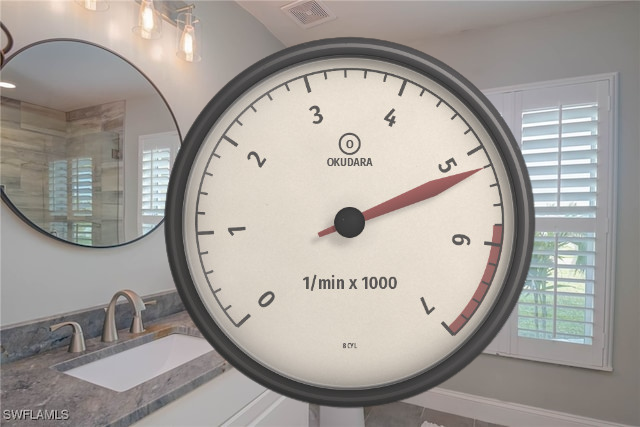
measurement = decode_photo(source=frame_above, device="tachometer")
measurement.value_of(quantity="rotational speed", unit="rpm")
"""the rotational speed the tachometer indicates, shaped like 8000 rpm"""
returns 5200 rpm
